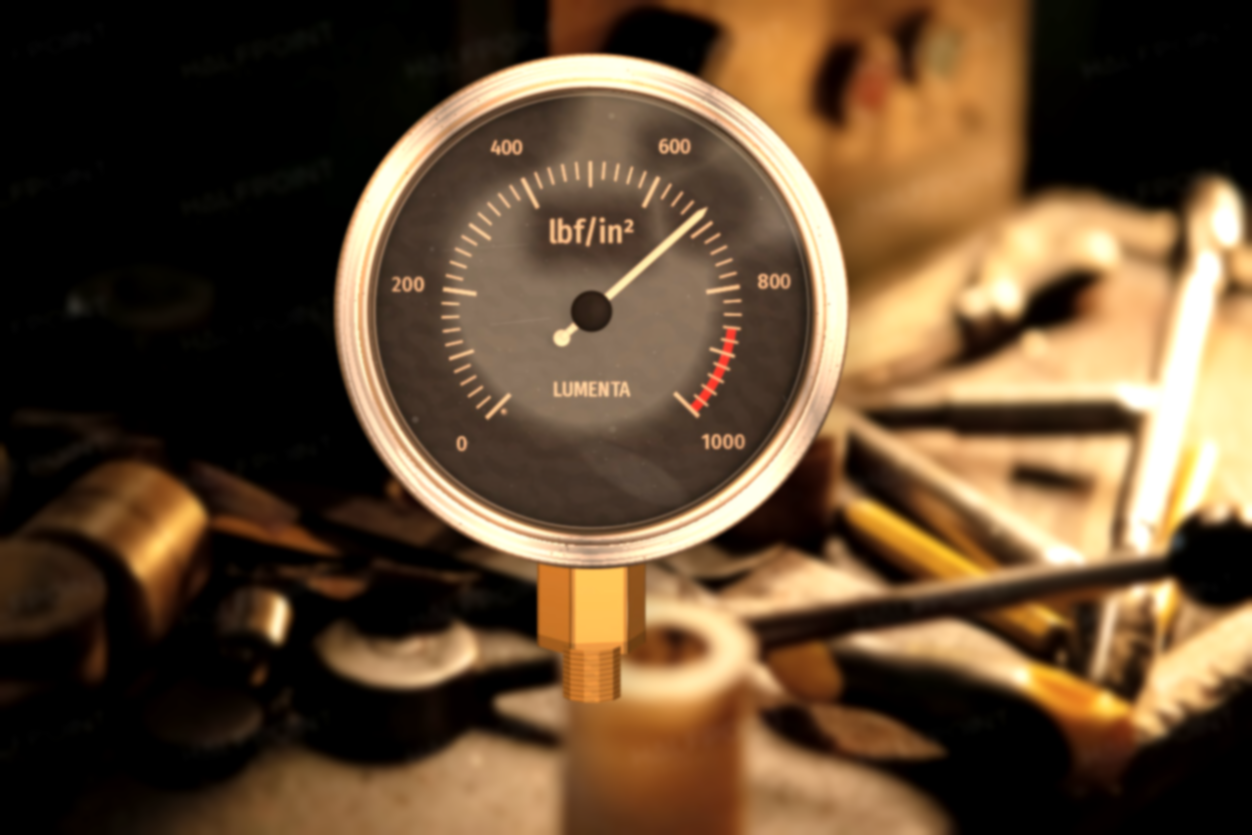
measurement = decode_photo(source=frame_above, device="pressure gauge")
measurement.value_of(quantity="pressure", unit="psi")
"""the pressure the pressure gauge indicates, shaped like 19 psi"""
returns 680 psi
